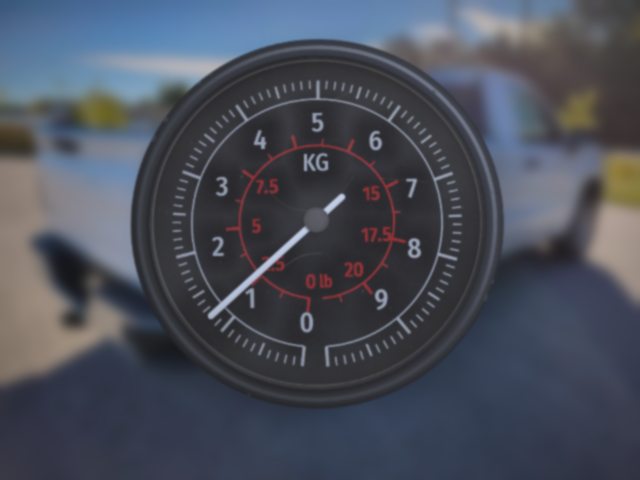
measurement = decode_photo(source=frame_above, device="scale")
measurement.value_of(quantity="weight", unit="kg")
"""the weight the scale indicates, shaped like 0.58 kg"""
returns 1.2 kg
